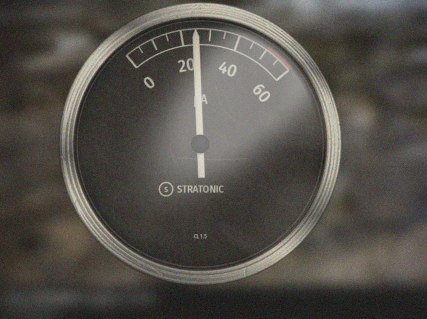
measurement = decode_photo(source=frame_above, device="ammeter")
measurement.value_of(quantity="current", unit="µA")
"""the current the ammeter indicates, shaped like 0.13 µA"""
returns 25 µA
